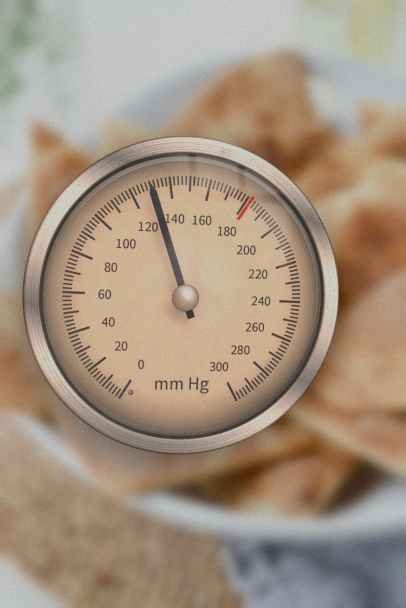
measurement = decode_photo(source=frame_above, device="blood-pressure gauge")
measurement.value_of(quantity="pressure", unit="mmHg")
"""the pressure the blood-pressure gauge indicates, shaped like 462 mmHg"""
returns 130 mmHg
